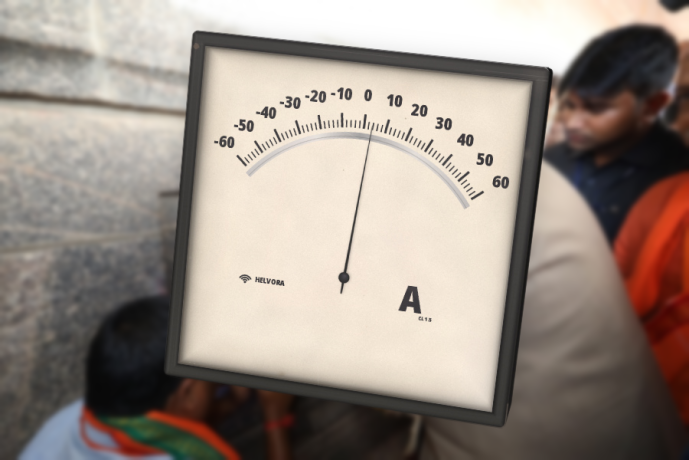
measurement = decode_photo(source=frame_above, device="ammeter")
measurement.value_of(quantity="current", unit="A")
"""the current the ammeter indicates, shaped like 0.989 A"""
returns 4 A
